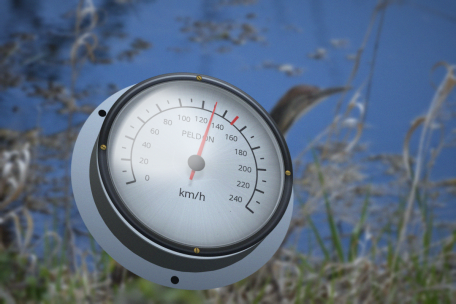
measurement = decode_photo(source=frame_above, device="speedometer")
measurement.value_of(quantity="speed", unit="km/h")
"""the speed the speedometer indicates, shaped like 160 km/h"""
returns 130 km/h
